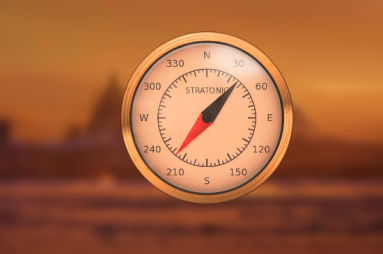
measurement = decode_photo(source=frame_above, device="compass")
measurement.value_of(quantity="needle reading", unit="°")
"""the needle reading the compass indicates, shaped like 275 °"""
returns 220 °
